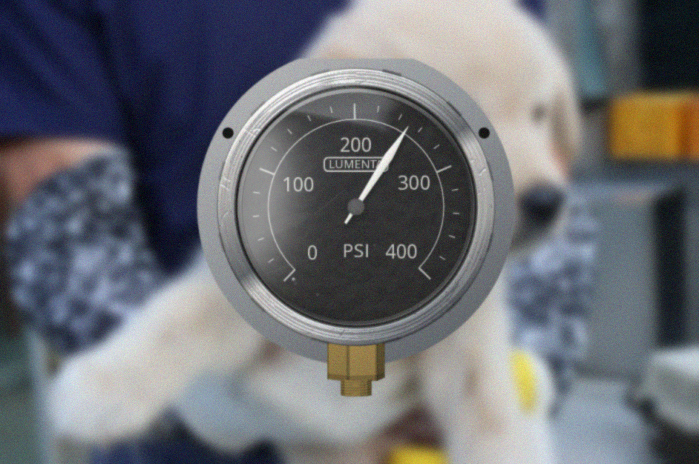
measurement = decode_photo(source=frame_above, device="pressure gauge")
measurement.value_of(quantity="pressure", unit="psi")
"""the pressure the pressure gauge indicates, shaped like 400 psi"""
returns 250 psi
